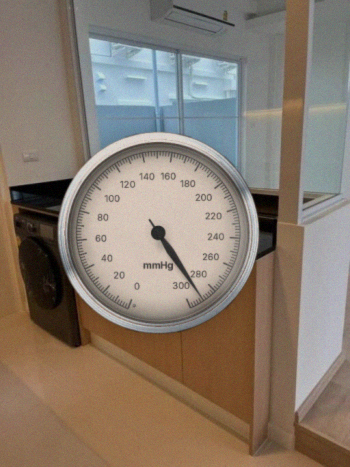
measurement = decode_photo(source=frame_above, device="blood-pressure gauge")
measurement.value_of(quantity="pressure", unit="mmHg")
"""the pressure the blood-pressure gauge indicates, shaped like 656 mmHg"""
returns 290 mmHg
